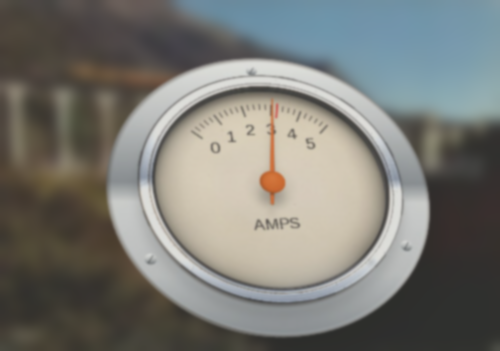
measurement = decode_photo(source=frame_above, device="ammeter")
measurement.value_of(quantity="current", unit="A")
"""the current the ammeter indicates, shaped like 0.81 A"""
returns 3 A
